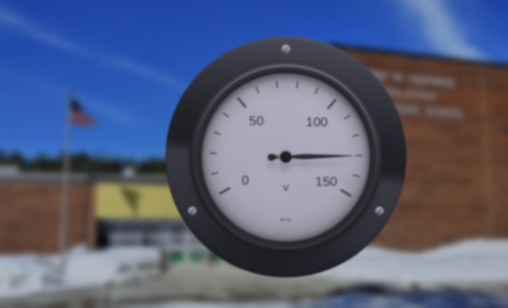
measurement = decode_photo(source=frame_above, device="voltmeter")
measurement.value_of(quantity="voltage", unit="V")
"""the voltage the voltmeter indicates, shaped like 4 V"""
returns 130 V
